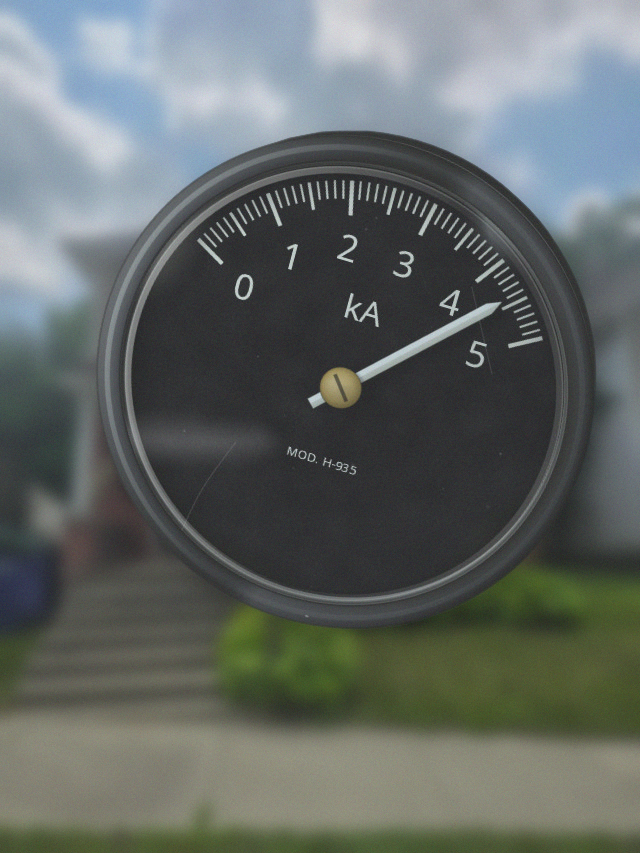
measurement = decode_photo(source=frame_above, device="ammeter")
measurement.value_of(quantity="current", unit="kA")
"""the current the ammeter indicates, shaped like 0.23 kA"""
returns 4.4 kA
